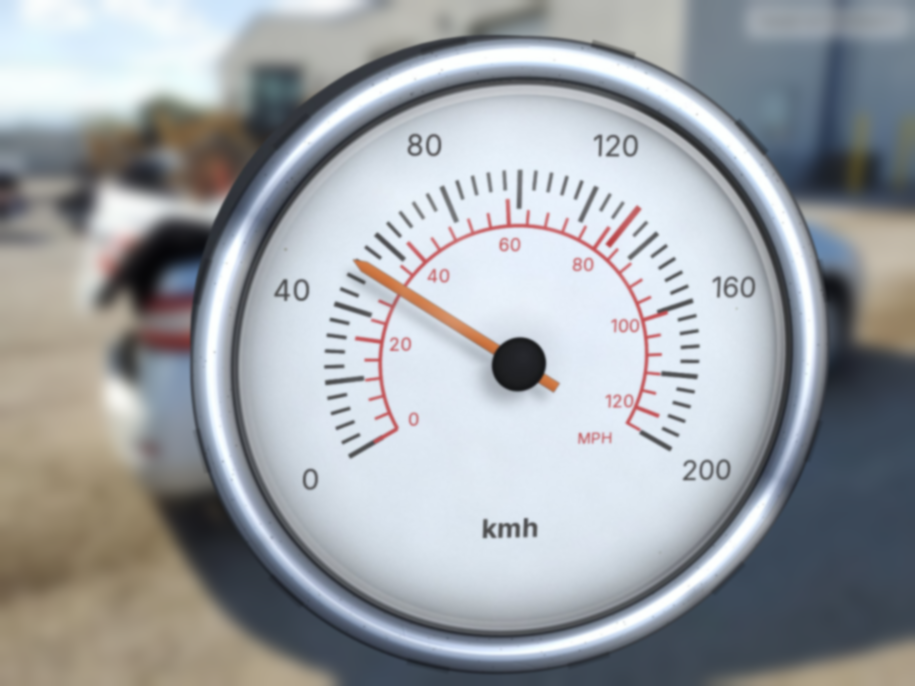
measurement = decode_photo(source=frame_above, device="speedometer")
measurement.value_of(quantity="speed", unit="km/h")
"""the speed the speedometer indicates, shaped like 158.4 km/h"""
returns 52 km/h
